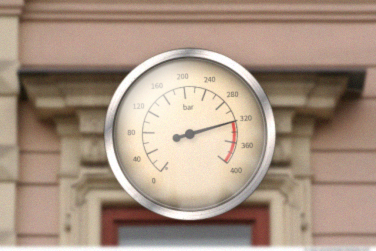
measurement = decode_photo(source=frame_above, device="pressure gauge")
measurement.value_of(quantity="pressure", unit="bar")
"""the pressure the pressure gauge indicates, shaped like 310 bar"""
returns 320 bar
